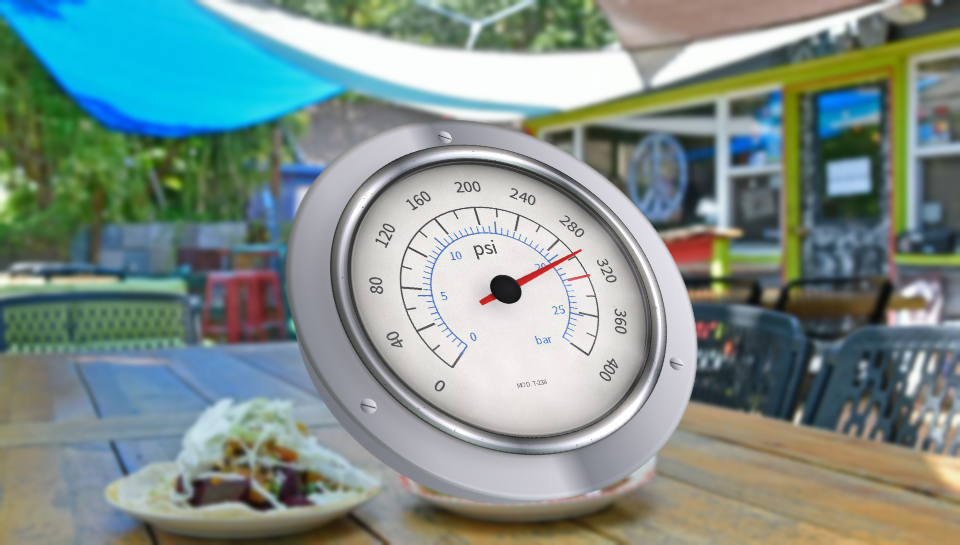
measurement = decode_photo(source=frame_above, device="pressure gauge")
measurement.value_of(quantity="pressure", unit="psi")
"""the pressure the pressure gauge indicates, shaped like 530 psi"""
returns 300 psi
